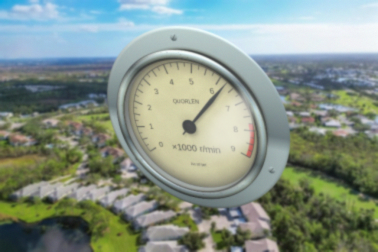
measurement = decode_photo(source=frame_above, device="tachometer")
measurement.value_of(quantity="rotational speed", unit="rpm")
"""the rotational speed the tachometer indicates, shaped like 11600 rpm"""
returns 6250 rpm
